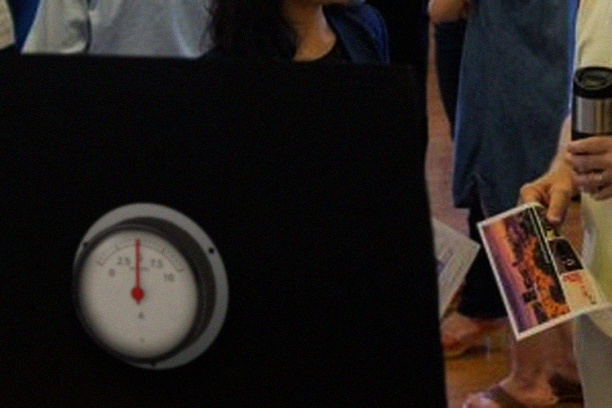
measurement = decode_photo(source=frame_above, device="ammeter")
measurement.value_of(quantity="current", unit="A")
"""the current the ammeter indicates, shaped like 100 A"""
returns 5 A
